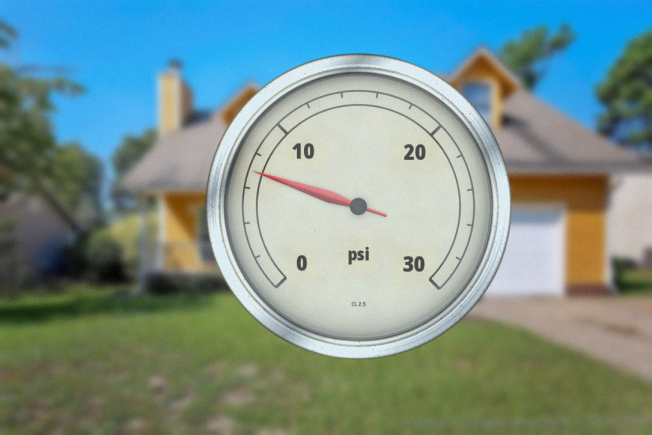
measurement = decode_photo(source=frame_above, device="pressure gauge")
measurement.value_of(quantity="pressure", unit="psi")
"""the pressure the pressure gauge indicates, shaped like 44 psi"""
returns 7 psi
